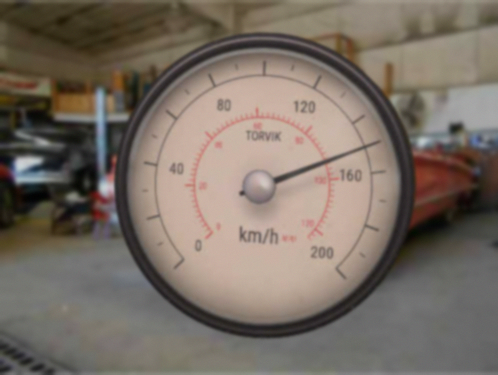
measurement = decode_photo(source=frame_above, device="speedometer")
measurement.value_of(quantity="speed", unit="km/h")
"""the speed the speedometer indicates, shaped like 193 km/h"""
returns 150 km/h
